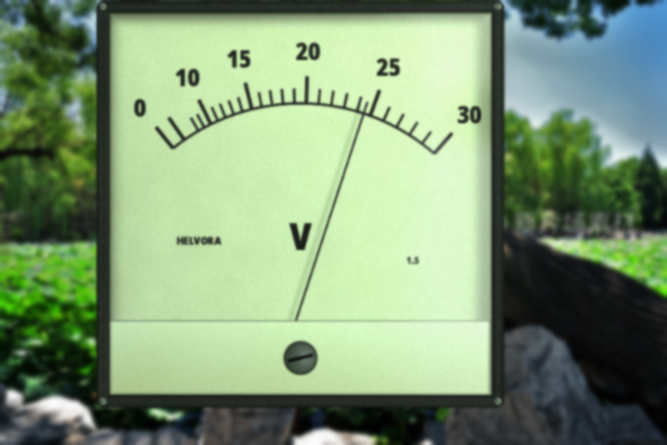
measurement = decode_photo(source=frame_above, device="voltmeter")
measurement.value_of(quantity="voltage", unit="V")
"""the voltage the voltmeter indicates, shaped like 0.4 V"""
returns 24.5 V
